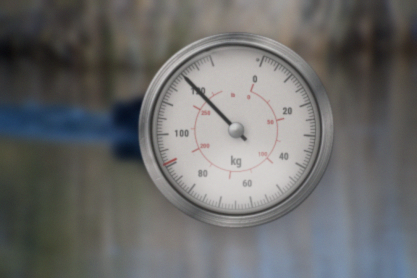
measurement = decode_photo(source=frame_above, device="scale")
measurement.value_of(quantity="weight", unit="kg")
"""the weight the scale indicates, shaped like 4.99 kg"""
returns 120 kg
